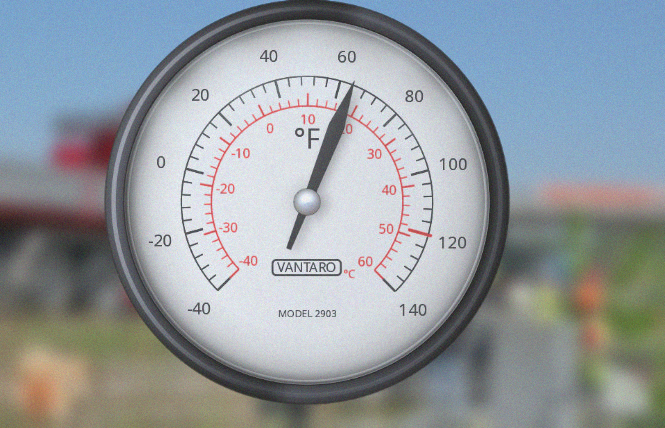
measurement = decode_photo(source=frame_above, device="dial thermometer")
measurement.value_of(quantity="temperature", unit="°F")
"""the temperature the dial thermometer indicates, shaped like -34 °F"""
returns 64 °F
